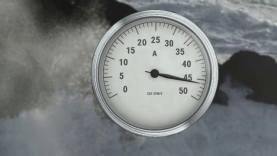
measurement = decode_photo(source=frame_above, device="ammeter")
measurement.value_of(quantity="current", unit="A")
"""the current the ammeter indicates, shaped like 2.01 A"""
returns 46 A
